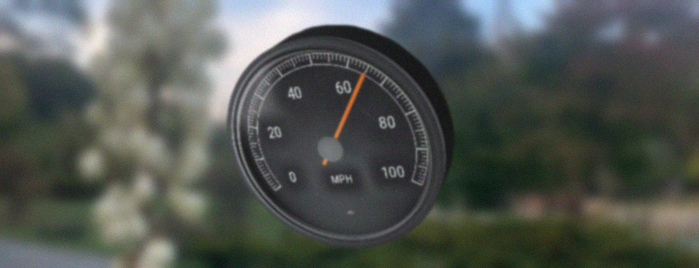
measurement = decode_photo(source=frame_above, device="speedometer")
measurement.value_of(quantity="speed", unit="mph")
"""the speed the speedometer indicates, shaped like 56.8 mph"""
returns 65 mph
